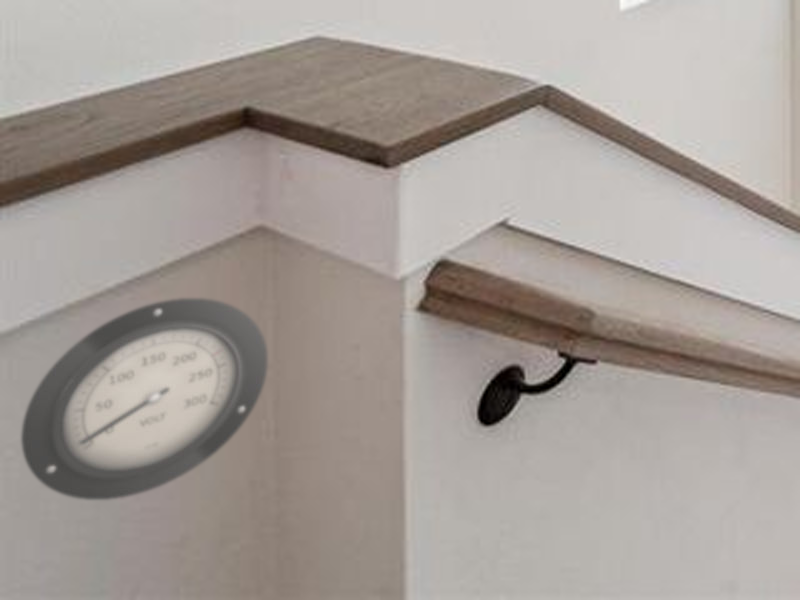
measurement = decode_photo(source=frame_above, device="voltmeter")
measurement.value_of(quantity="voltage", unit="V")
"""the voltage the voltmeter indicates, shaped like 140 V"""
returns 10 V
